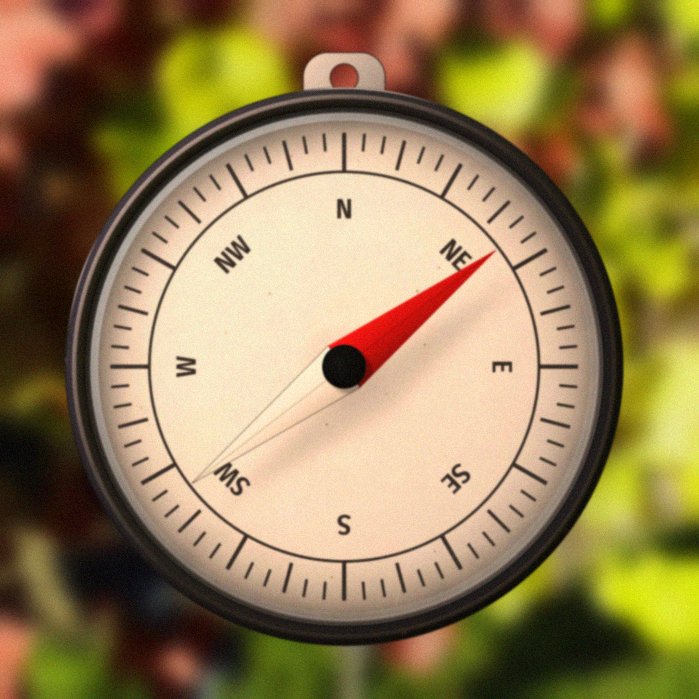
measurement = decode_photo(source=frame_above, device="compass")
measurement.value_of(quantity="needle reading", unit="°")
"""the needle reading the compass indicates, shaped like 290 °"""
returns 52.5 °
